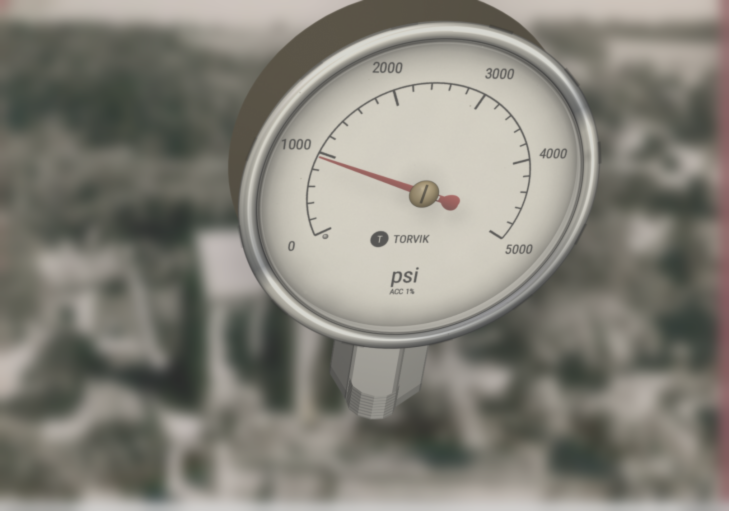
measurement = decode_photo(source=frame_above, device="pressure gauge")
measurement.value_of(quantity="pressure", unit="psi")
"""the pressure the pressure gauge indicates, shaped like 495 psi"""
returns 1000 psi
